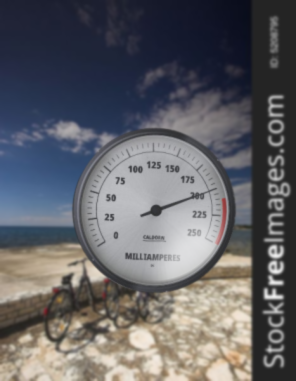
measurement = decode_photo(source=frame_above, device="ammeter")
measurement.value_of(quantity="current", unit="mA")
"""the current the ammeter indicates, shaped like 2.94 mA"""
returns 200 mA
